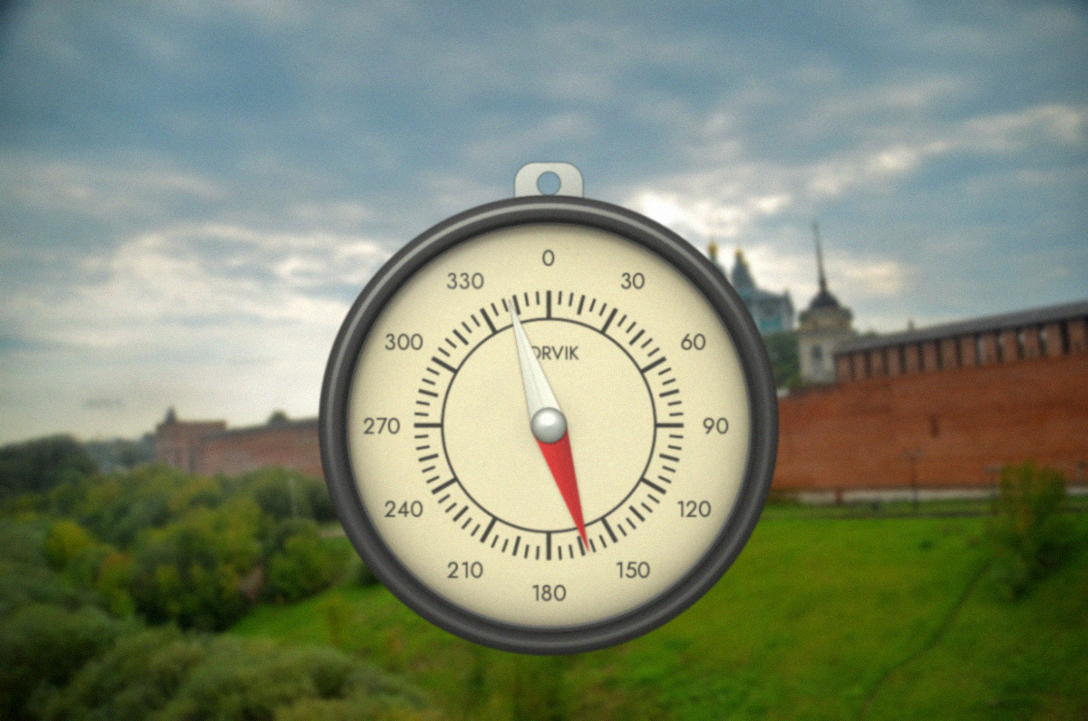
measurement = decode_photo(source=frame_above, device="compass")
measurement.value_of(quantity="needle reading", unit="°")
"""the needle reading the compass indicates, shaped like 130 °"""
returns 162.5 °
